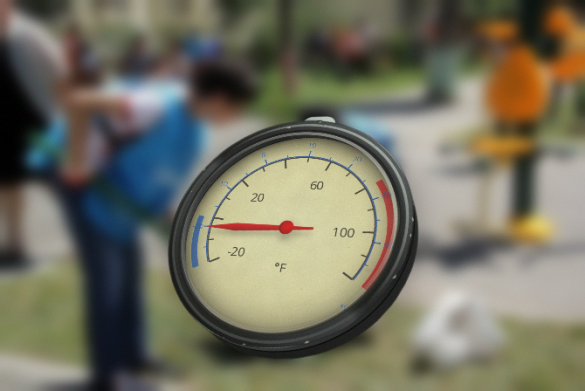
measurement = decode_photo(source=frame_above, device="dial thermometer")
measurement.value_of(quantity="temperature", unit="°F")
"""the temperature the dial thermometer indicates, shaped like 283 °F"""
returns -5 °F
